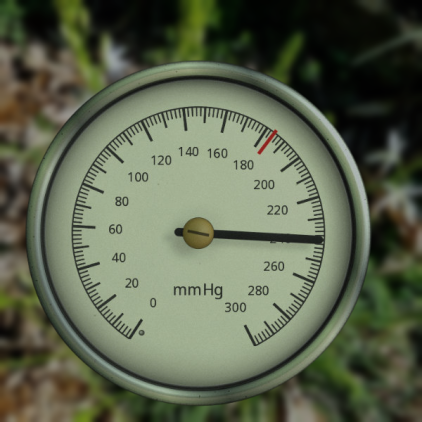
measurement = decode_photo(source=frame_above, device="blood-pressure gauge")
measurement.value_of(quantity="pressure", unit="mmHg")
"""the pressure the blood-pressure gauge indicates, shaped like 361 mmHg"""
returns 240 mmHg
